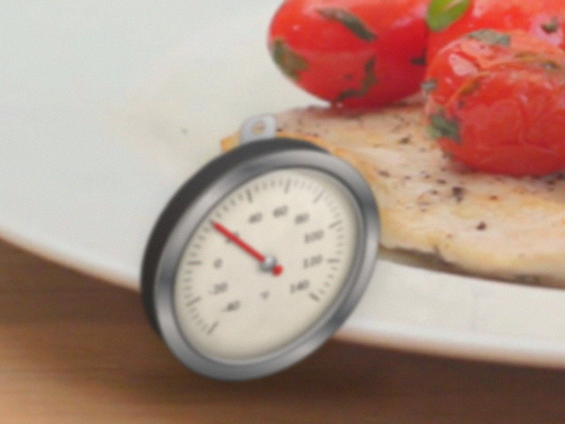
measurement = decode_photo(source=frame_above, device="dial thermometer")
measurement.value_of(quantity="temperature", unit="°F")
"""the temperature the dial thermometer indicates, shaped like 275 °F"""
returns 20 °F
